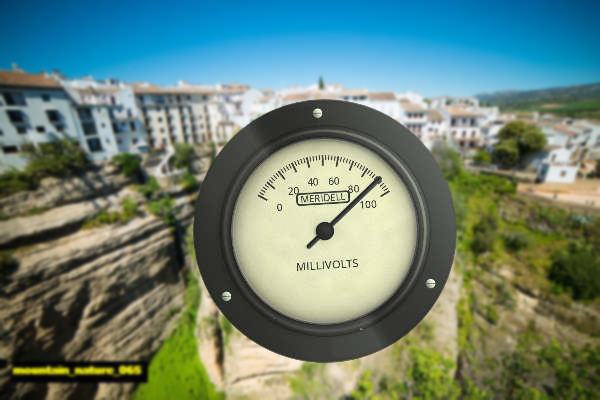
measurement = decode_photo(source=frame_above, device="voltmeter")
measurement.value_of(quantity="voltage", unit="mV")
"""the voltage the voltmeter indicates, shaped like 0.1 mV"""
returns 90 mV
